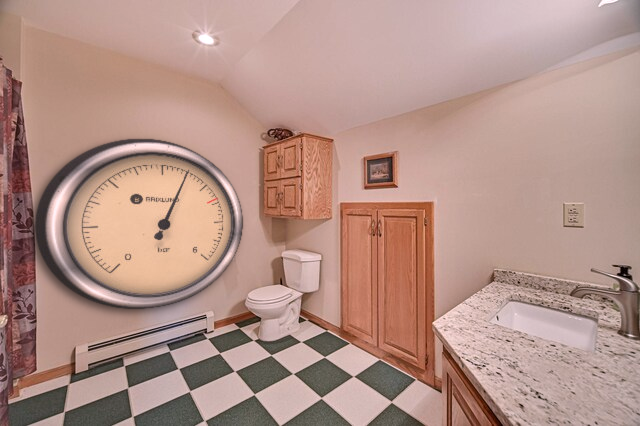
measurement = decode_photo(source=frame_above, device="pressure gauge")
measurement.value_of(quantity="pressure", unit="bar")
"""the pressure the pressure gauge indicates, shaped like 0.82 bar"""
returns 3.5 bar
